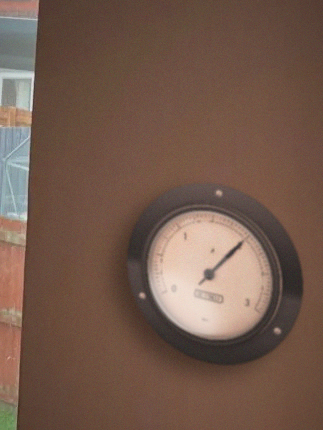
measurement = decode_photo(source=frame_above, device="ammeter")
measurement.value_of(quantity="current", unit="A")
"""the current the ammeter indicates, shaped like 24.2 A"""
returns 2 A
